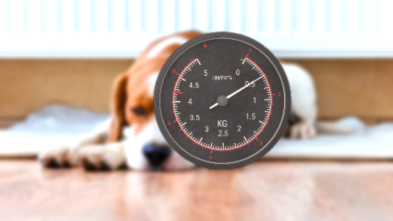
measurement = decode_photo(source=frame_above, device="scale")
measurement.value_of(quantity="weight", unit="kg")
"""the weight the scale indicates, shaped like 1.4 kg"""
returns 0.5 kg
